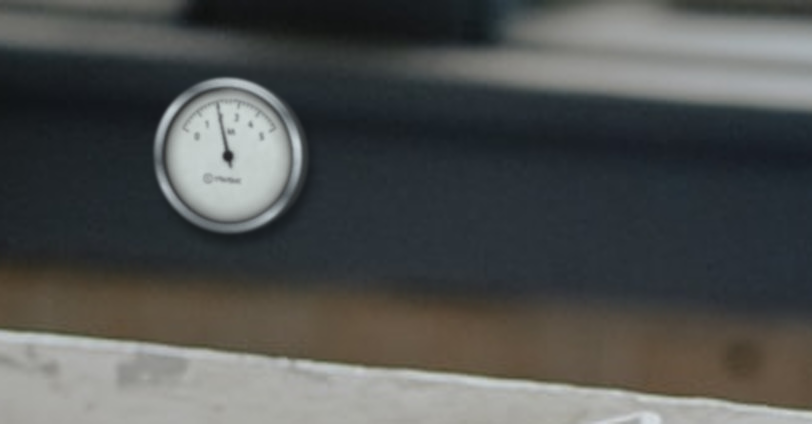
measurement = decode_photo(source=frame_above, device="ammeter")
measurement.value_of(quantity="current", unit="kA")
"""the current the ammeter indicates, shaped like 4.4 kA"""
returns 2 kA
